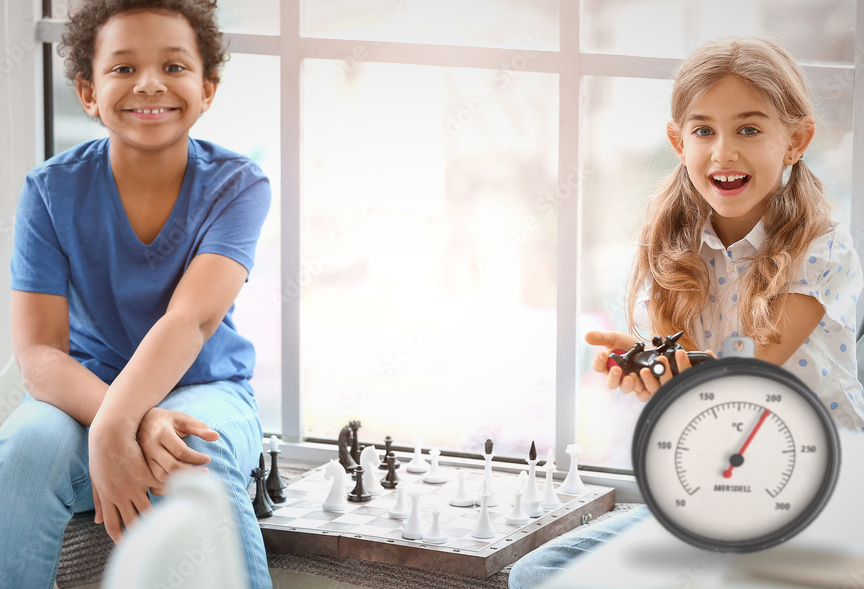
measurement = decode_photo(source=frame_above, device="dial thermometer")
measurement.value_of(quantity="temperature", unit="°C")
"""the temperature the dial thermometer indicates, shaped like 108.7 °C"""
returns 200 °C
